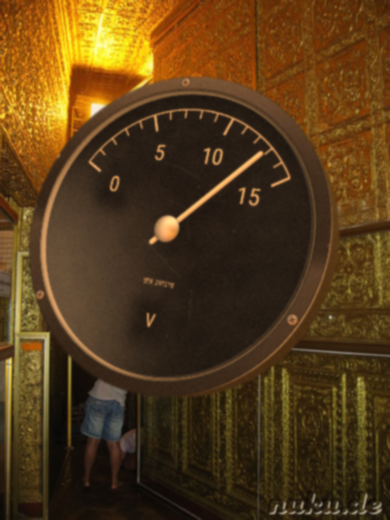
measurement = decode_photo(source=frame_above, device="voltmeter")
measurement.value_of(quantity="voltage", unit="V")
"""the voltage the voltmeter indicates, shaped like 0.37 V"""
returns 13 V
